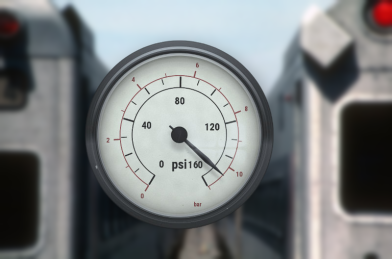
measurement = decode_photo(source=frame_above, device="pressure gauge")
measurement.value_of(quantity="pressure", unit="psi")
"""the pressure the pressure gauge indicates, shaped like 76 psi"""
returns 150 psi
